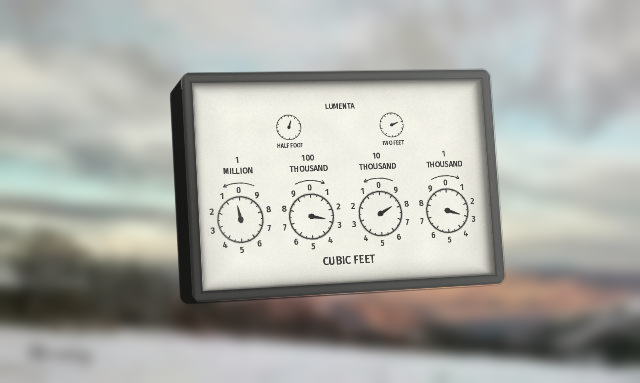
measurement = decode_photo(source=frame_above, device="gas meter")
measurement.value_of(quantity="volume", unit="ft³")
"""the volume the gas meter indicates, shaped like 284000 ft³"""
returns 28300 ft³
